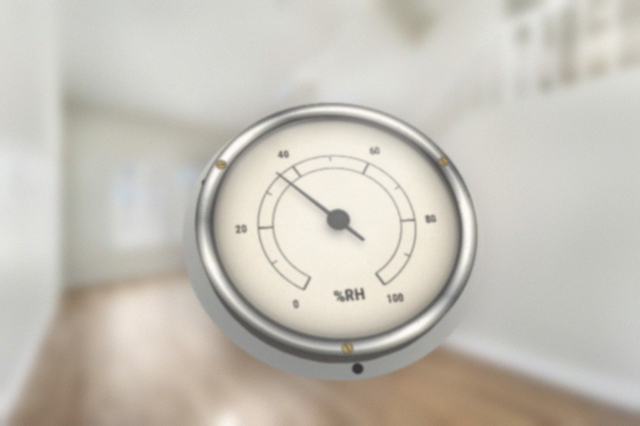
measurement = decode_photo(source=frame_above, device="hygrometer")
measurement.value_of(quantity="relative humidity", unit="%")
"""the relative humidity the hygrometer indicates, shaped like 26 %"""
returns 35 %
